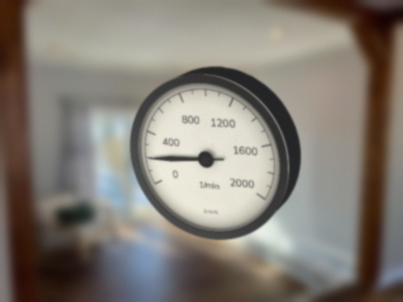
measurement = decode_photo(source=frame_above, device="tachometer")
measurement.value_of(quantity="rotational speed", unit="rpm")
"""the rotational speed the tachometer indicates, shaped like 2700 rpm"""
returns 200 rpm
